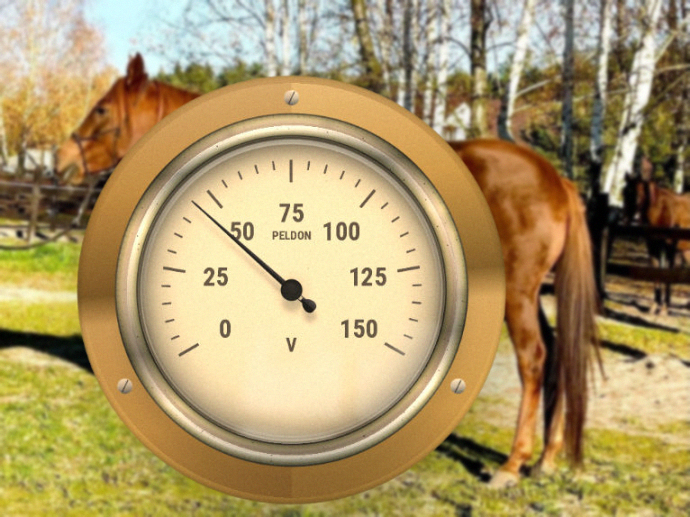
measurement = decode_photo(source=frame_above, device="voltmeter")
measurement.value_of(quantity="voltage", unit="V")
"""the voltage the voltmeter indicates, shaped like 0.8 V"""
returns 45 V
